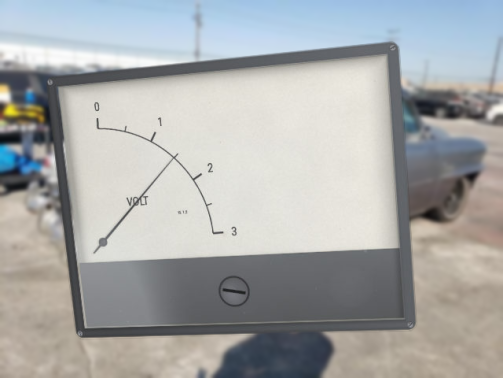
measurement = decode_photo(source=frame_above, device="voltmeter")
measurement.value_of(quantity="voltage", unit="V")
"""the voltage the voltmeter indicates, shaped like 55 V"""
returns 1.5 V
